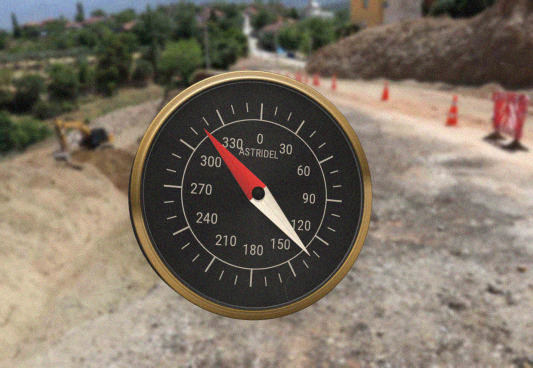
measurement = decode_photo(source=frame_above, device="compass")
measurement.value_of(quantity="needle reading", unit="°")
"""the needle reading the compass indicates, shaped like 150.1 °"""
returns 315 °
